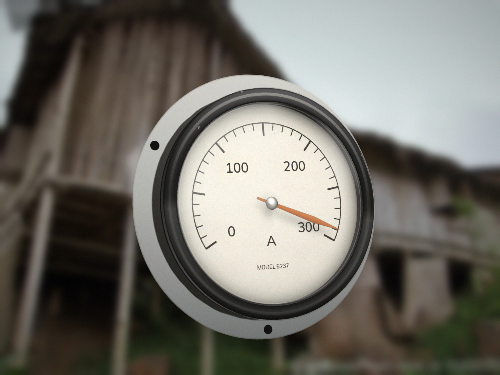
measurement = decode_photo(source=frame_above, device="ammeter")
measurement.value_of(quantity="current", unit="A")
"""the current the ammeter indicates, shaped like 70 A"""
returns 290 A
